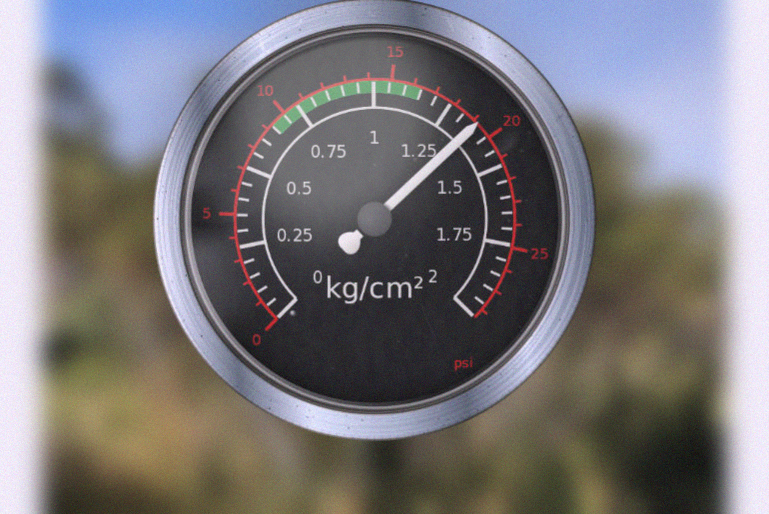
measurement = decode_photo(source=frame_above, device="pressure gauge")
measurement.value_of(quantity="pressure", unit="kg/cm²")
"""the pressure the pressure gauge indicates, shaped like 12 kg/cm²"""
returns 1.35 kg/cm²
